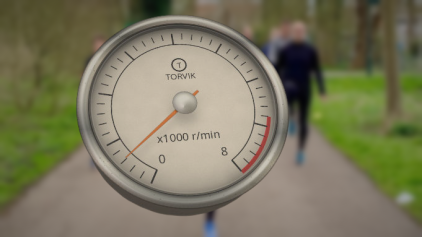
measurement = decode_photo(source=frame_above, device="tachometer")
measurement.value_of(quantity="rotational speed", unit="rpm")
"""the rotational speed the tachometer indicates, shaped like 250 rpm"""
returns 600 rpm
